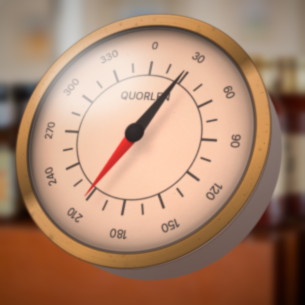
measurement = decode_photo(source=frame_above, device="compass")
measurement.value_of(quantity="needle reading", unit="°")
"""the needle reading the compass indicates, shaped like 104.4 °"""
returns 210 °
